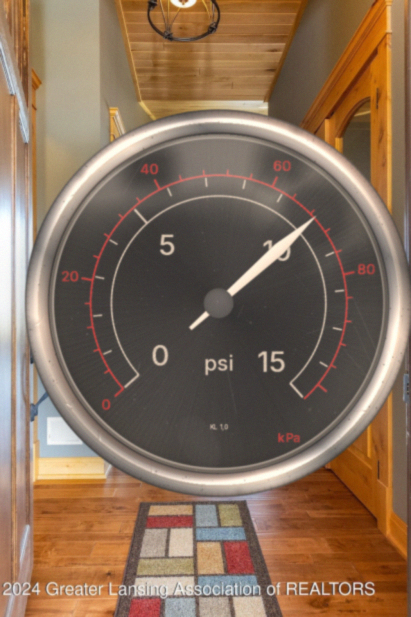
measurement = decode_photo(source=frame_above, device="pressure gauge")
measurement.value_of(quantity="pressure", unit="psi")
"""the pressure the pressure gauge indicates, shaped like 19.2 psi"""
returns 10 psi
